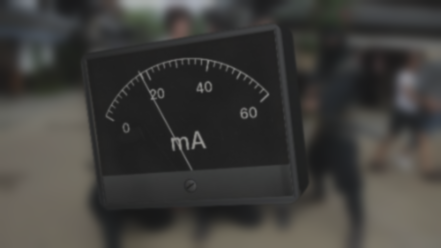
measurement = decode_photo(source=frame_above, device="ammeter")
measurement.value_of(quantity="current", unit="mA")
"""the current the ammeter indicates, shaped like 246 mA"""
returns 18 mA
